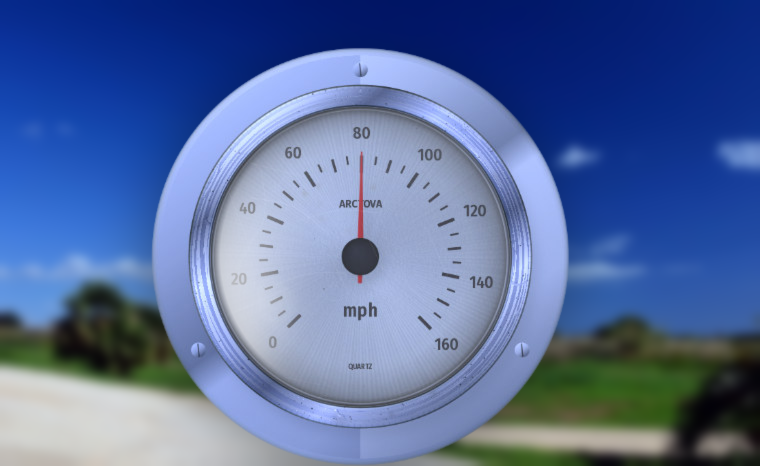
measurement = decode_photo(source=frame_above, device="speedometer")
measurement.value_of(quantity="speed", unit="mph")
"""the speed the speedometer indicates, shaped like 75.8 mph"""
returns 80 mph
